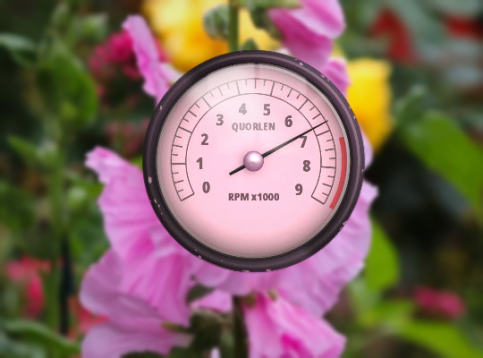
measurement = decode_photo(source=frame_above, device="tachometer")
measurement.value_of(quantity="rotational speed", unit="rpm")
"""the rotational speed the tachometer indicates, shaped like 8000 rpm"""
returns 6750 rpm
